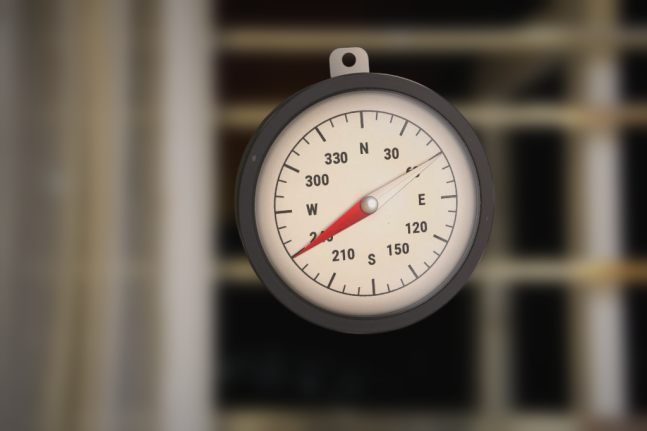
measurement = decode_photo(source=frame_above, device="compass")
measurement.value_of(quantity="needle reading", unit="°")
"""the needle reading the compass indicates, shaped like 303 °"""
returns 240 °
